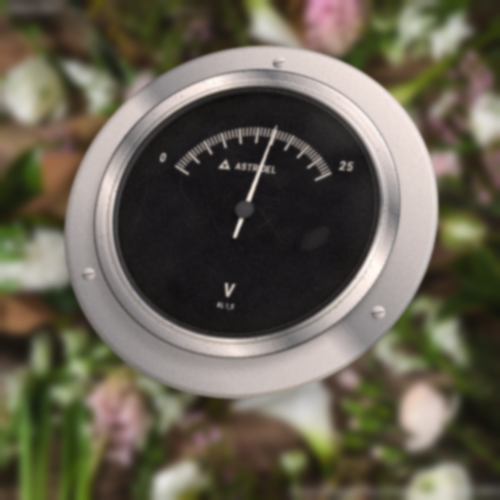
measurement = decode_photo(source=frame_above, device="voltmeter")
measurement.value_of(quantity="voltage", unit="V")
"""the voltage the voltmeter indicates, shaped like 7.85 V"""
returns 15 V
